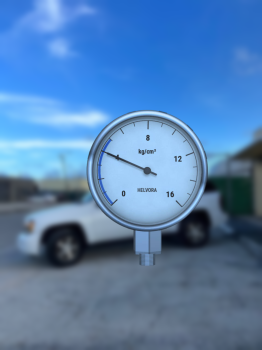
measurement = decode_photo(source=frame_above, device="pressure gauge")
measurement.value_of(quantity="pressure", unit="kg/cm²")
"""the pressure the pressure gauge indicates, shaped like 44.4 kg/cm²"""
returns 4 kg/cm²
